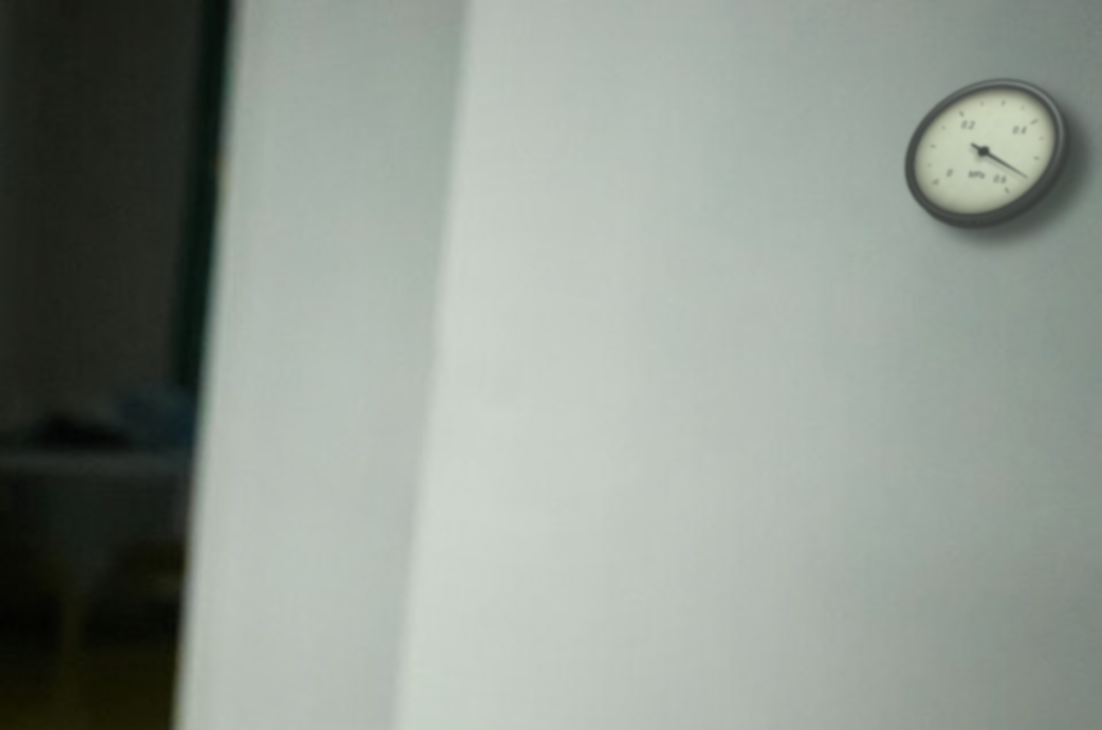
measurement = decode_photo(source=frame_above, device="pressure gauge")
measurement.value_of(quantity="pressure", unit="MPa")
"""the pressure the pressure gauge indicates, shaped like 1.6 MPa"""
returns 0.55 MPa
